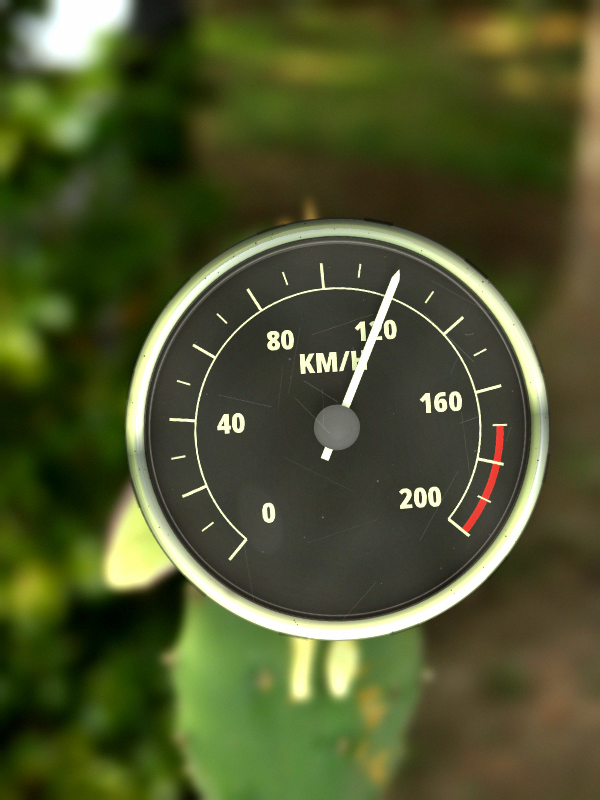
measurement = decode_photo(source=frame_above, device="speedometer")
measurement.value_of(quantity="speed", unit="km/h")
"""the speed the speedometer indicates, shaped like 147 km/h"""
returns 120 km/h
